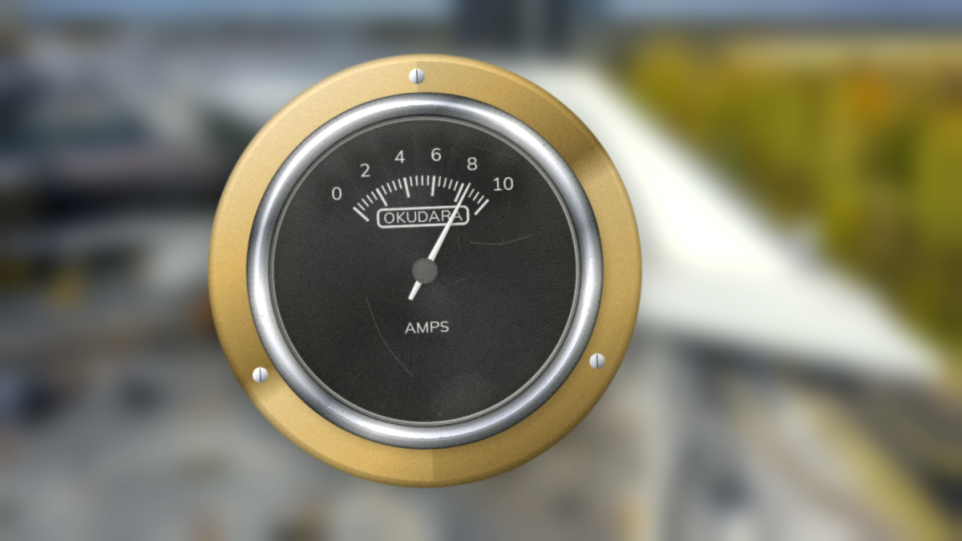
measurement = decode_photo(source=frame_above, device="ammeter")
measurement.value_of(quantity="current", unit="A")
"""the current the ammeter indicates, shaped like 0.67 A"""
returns 8.4 A
